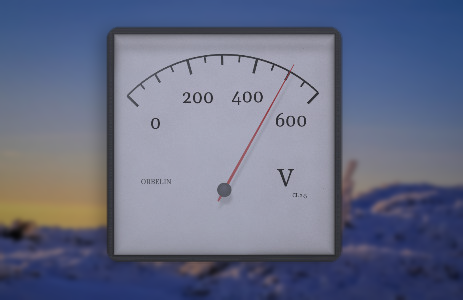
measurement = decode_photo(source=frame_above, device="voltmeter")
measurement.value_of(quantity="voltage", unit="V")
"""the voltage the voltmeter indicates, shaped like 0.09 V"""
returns 500 V
